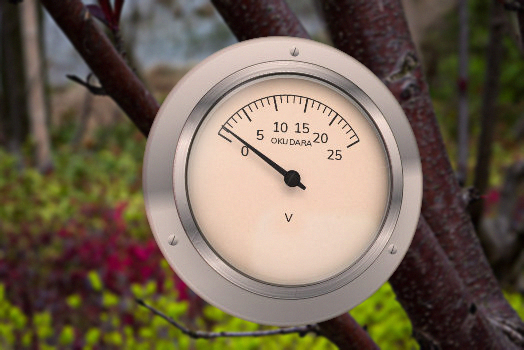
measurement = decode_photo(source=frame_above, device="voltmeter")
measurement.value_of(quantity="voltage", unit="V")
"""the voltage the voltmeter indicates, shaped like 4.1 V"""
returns 1 V
